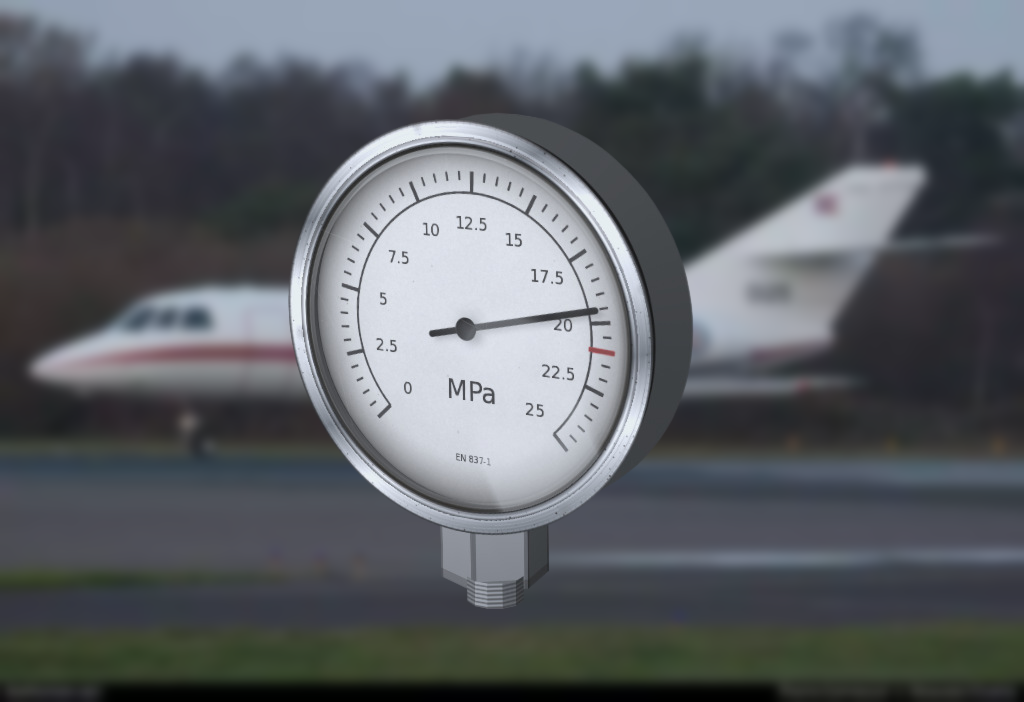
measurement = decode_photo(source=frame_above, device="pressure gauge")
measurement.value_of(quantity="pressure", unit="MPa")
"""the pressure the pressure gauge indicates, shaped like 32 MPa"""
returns 19.5 MPa
